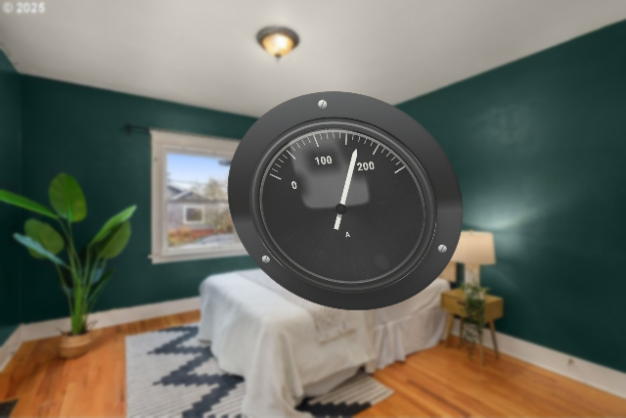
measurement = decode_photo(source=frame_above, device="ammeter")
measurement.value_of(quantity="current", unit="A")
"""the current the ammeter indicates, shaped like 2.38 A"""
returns 170 A
